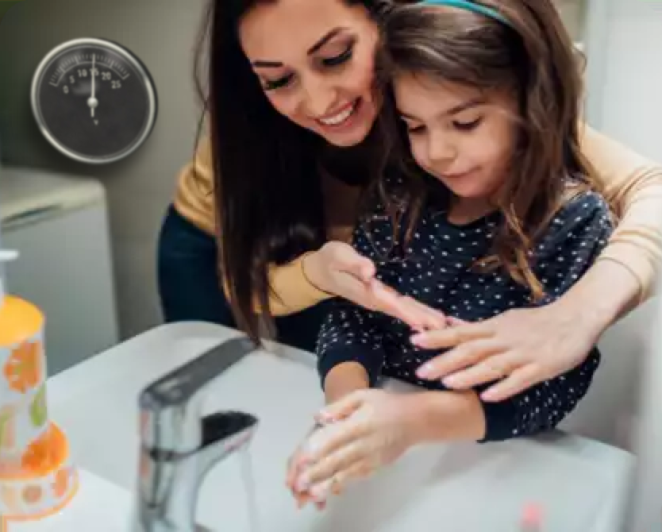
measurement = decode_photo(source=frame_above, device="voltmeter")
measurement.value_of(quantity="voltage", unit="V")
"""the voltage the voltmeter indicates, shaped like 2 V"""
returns 15 V
